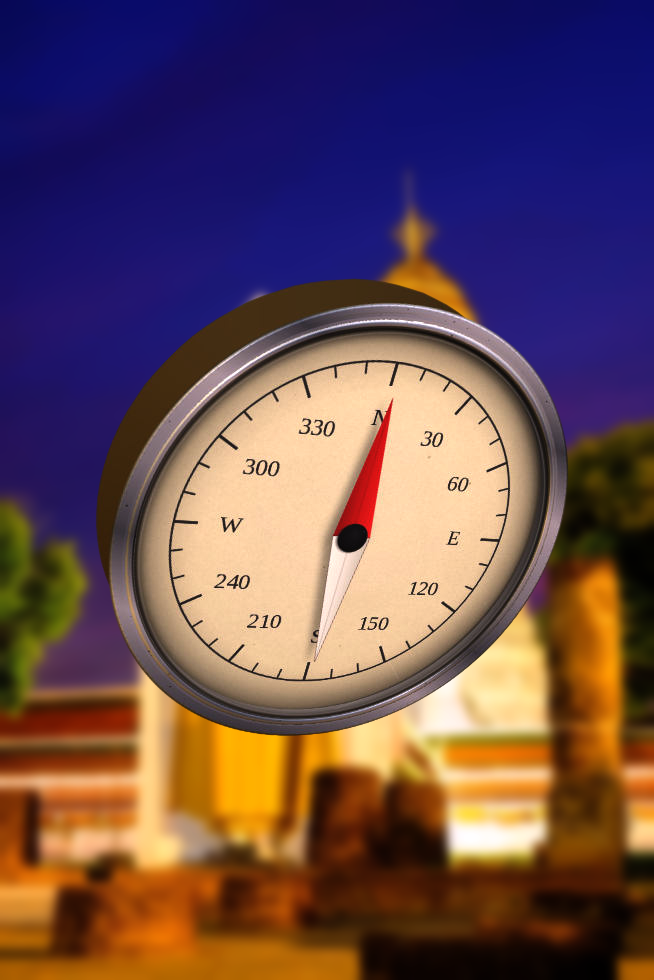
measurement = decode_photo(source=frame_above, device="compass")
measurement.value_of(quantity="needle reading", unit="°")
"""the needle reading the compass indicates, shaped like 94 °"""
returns 0 °
